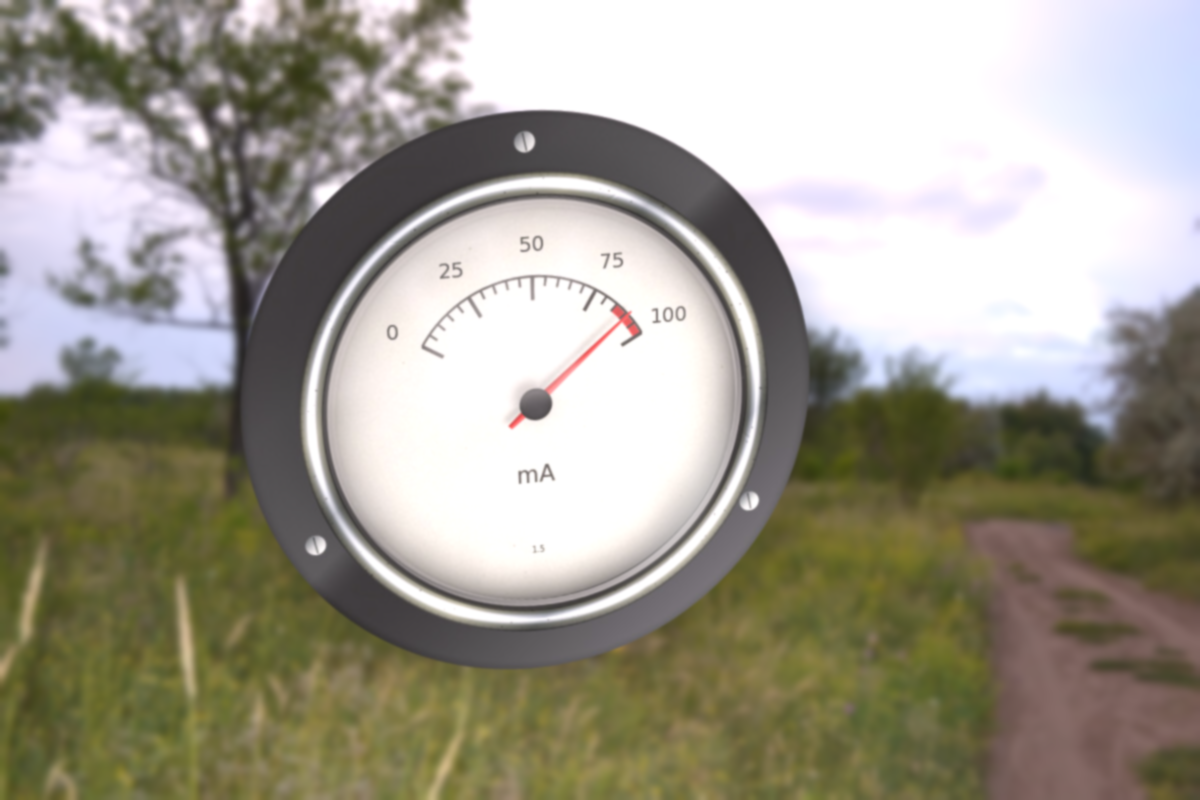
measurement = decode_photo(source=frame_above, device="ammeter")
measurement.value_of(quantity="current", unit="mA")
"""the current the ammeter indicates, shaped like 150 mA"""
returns 90 mA
